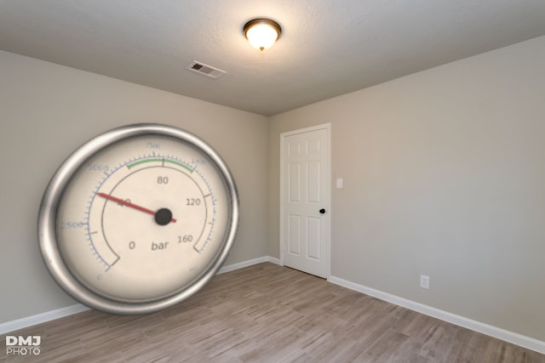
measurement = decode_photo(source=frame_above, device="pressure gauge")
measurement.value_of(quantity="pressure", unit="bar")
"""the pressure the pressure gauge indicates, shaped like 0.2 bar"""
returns 40 bar
